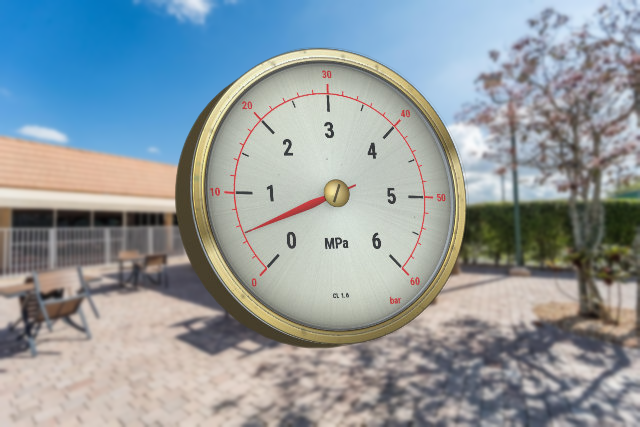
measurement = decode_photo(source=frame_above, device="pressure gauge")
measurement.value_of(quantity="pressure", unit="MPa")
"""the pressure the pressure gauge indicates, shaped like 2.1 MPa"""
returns 0.5 MPa
